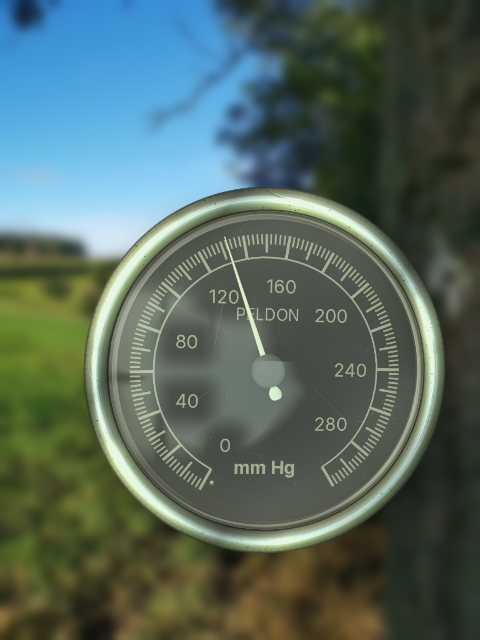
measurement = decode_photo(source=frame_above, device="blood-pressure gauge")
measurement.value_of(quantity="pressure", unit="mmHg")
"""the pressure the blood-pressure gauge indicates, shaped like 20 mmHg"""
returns 132 mmHg
